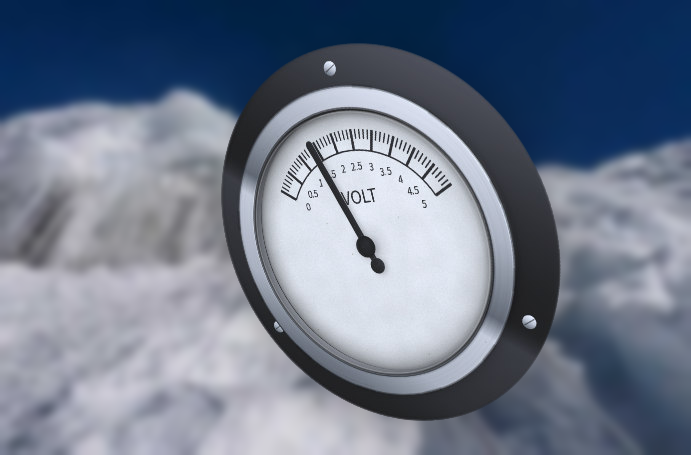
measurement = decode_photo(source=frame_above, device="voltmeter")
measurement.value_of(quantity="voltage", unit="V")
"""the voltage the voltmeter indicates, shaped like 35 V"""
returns 1.5 V
